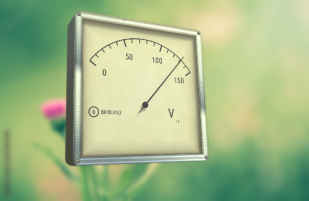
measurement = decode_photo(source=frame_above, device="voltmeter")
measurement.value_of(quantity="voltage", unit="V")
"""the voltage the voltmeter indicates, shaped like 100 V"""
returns 130 V
